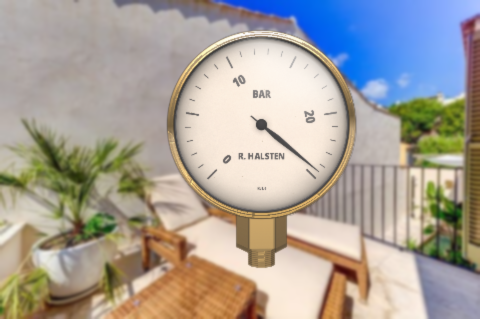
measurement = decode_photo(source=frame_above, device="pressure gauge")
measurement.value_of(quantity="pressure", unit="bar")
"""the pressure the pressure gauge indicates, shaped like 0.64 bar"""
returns 24.5 bar
